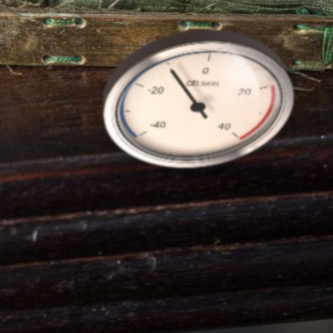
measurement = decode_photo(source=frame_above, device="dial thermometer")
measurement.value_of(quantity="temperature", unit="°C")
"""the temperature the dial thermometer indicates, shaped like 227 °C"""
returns -10 °C
